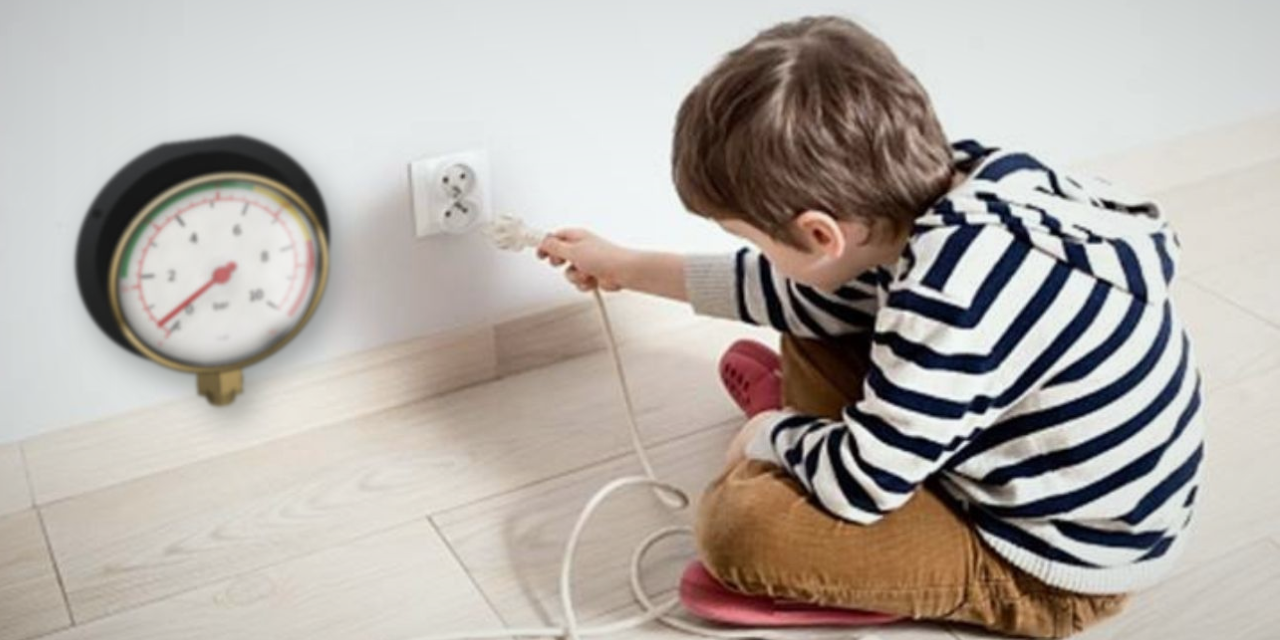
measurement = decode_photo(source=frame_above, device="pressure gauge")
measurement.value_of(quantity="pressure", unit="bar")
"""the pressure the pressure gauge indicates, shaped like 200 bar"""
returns 0.5 bar
